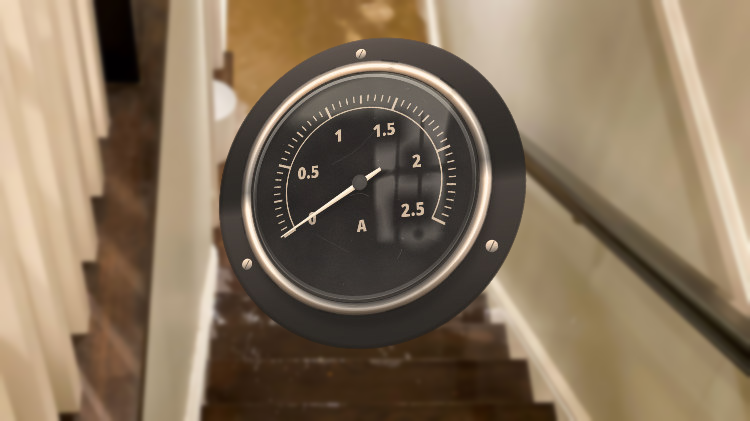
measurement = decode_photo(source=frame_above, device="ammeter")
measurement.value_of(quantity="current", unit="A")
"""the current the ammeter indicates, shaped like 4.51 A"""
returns 0 A
